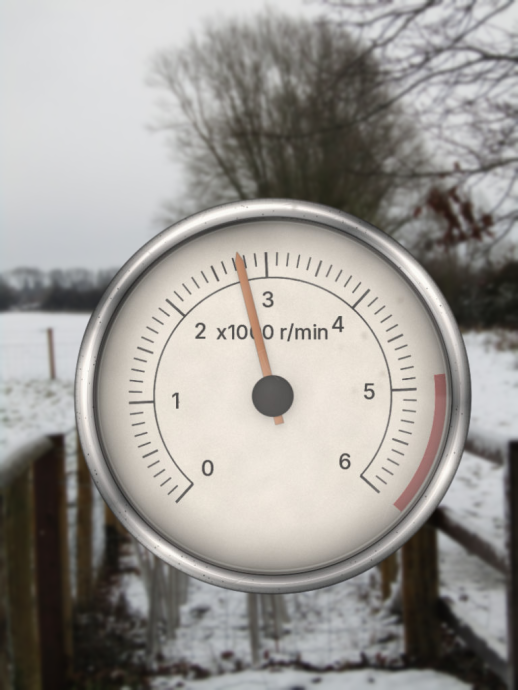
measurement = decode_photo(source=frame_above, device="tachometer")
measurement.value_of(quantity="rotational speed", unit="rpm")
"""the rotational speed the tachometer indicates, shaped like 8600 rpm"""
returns 2750 rpm
